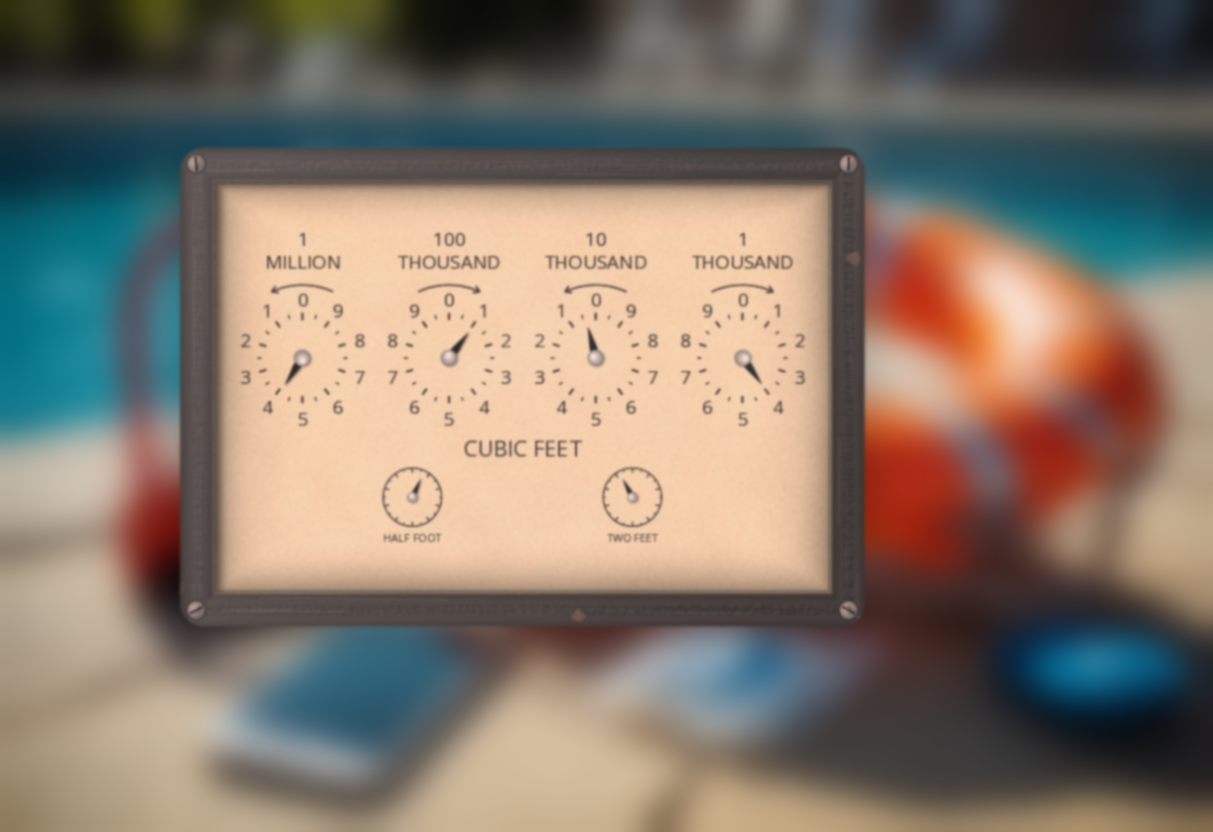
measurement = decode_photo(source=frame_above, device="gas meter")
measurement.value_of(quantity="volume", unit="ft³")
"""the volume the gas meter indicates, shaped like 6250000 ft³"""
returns 410400 ft³
